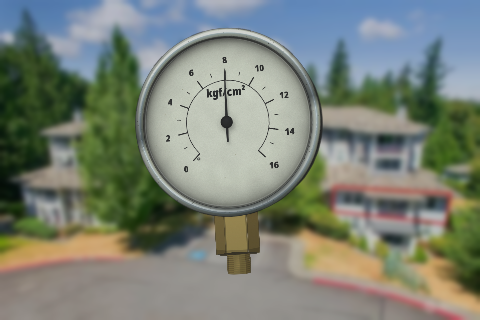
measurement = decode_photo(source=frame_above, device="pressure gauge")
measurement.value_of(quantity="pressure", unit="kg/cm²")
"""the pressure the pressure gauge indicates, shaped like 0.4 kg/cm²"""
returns 8 kg/cm²
